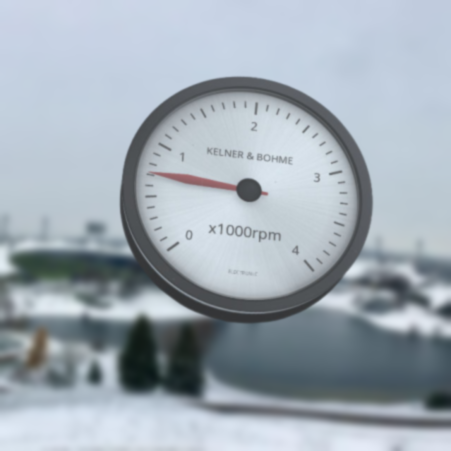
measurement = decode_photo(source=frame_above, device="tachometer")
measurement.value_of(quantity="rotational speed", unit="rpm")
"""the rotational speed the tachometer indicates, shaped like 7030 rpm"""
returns 700 rpm
